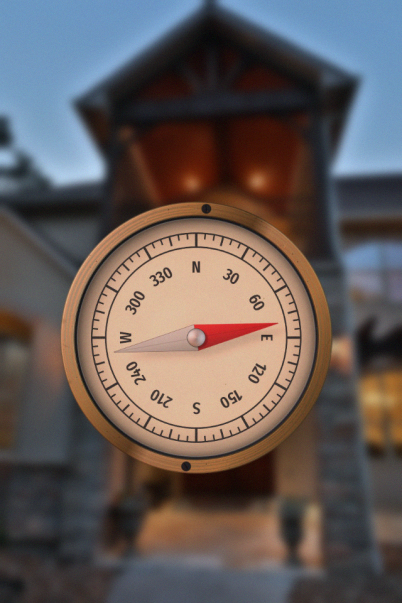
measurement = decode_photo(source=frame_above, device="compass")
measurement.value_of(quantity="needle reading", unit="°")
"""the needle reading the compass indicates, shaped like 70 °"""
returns 80 °
